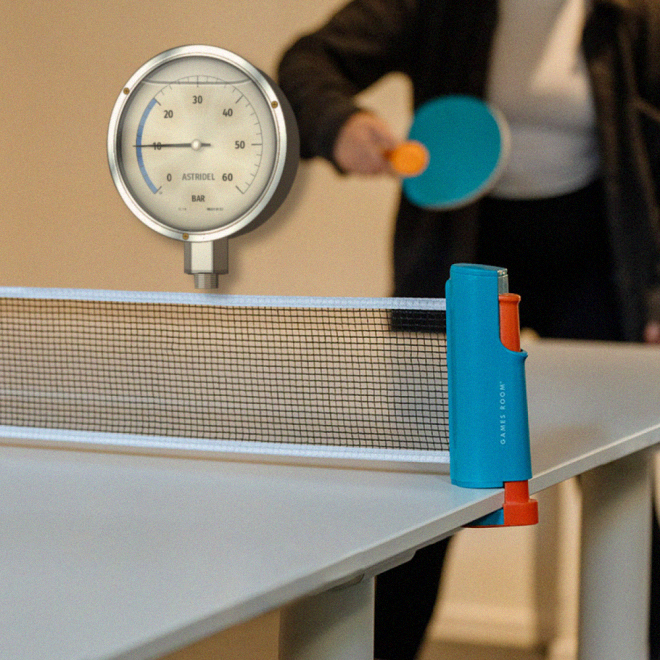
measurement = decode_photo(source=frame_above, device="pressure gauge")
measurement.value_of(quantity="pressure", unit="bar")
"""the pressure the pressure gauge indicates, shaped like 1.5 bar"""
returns 10 bar
